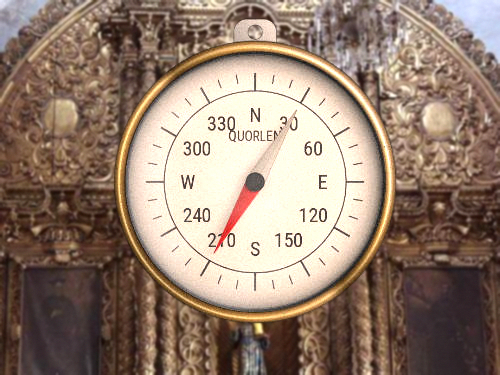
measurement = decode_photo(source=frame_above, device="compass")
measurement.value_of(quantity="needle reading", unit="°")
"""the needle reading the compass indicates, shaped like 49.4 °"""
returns 210 °
